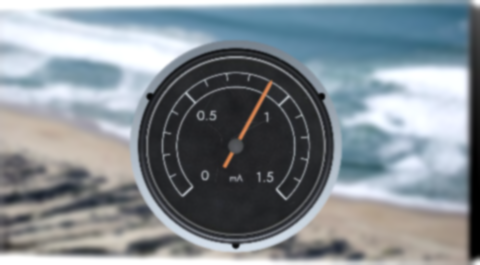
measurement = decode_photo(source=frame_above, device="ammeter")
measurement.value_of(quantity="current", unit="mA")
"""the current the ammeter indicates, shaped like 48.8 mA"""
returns 0.9 mA
